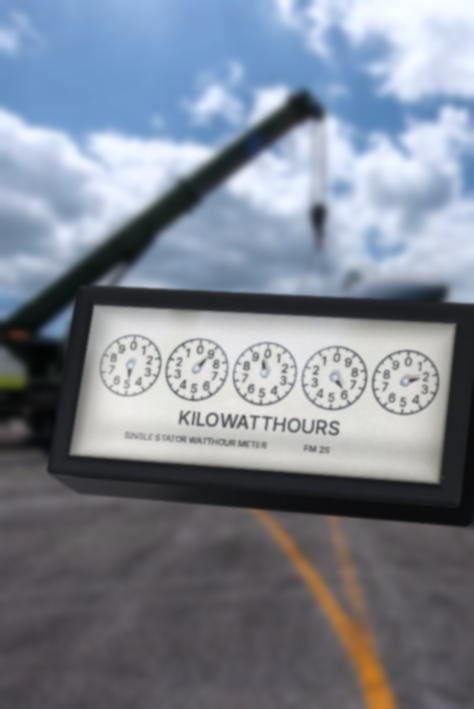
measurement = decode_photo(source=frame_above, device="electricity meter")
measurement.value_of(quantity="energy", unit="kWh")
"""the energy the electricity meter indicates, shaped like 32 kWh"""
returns 48962 kWh
